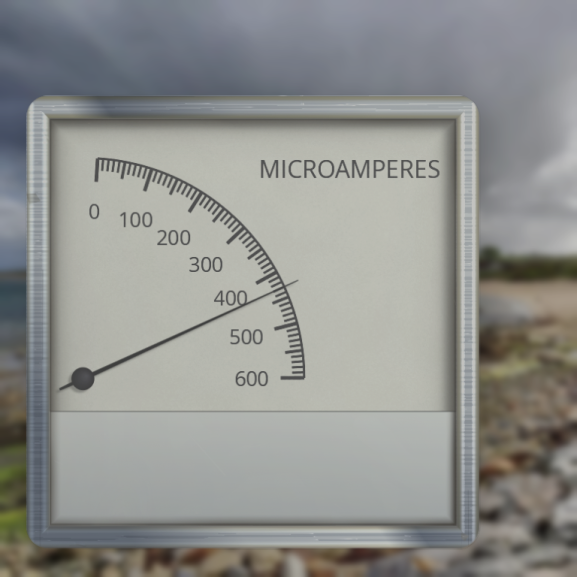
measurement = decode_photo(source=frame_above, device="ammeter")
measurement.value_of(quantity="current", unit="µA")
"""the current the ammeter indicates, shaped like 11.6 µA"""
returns 430 µA
